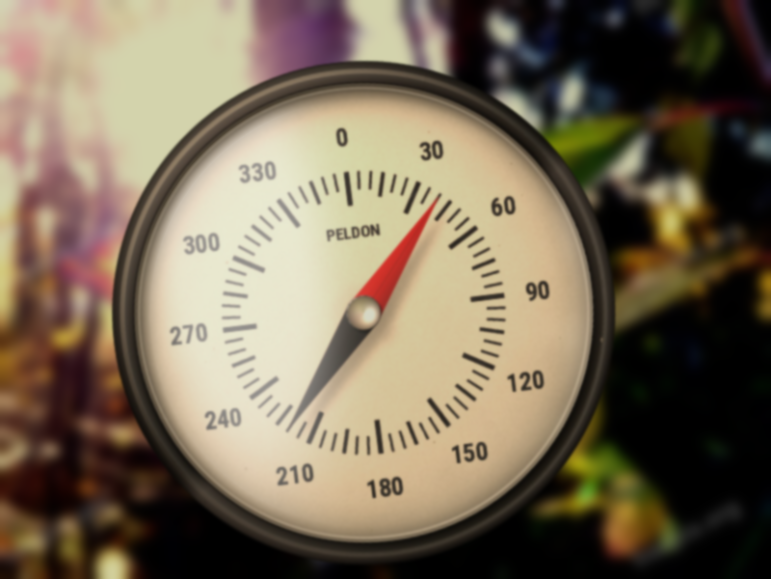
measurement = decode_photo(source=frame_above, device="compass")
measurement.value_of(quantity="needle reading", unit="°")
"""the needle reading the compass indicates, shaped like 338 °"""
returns 40 °
